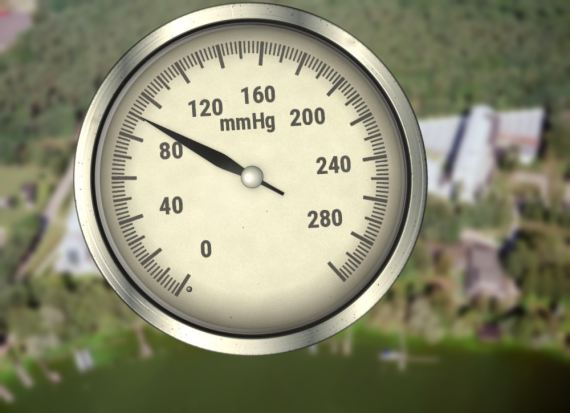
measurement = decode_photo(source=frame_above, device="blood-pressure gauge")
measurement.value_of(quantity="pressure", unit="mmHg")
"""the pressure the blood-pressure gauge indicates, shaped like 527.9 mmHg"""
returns 90 mmHg
